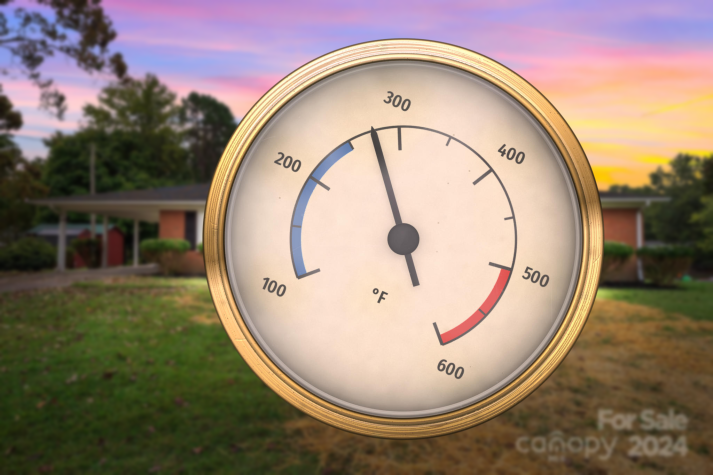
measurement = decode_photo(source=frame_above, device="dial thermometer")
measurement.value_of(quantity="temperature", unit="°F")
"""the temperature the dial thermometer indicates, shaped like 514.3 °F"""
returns 275 °F
